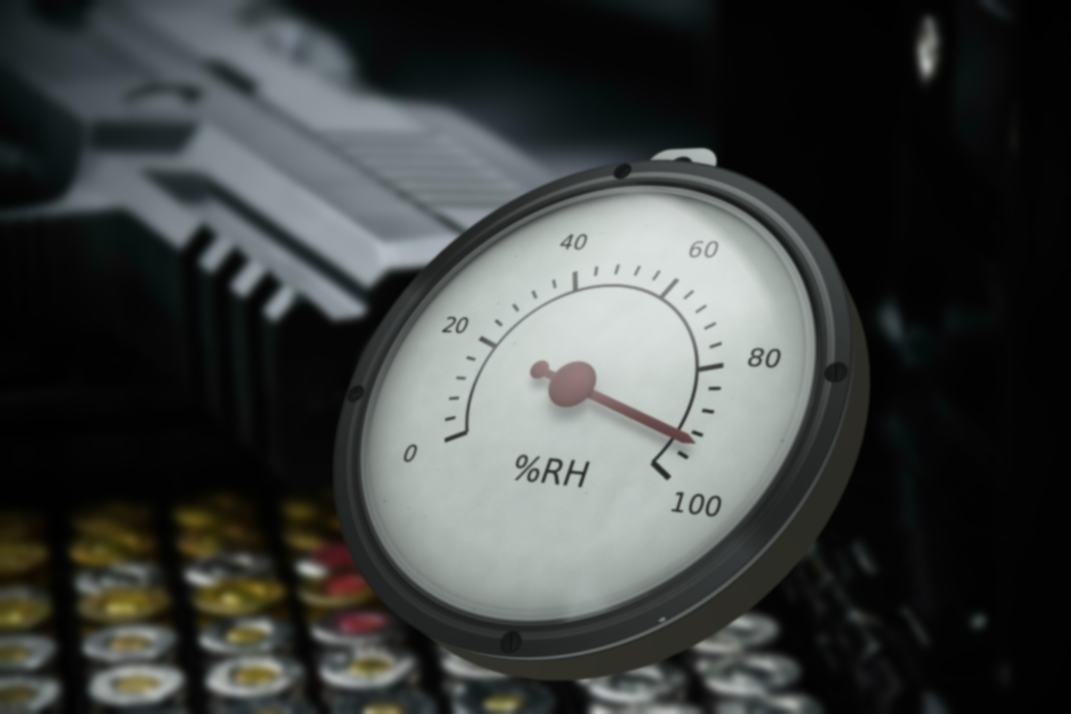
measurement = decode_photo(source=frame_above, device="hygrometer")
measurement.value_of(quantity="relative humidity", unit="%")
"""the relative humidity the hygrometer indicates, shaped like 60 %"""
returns 94 %
